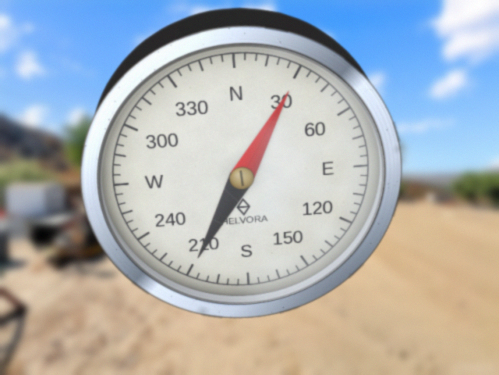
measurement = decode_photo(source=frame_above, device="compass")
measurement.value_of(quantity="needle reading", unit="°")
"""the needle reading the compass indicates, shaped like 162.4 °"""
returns 30 °
